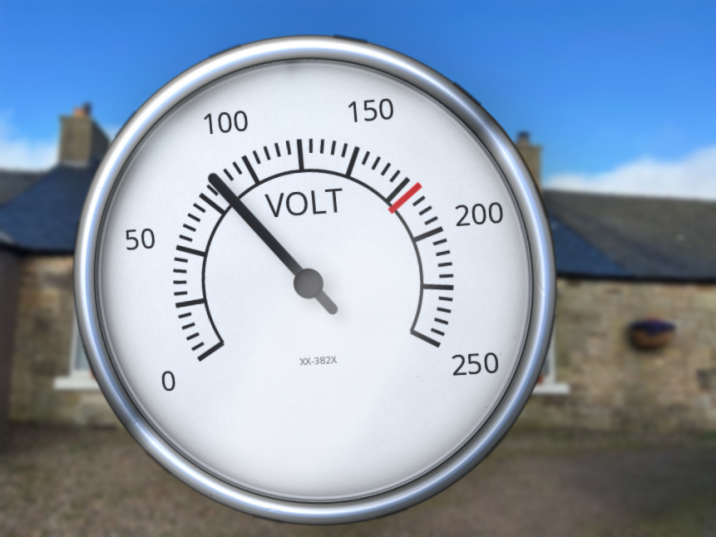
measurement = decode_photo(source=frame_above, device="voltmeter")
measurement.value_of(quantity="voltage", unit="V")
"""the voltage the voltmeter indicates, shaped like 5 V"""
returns 85 V
